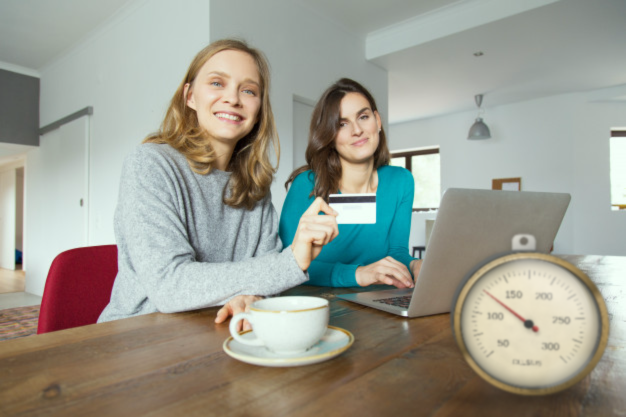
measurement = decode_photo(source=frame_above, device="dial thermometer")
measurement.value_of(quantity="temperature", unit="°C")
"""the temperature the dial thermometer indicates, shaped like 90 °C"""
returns 125 °C
